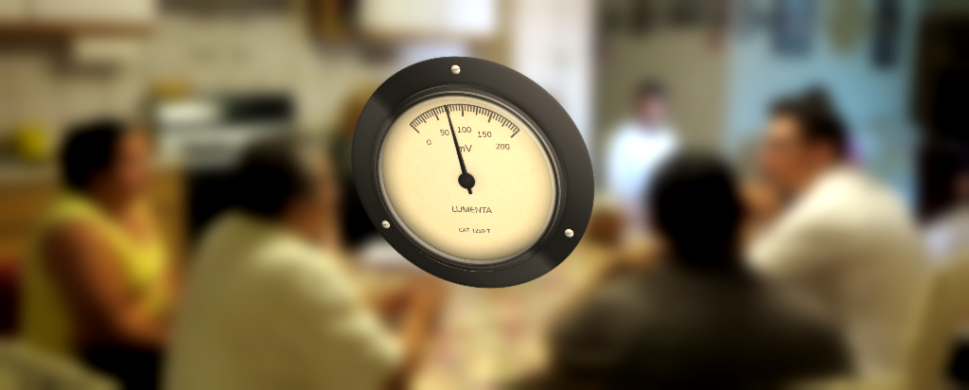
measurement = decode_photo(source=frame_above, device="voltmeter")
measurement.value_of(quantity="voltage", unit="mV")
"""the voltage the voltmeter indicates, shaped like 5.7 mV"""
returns 75 mV
